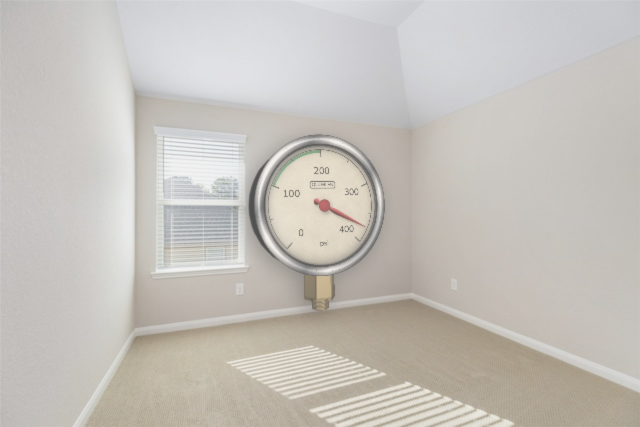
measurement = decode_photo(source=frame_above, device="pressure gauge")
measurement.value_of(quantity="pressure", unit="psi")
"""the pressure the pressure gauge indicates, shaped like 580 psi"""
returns 375 psi
